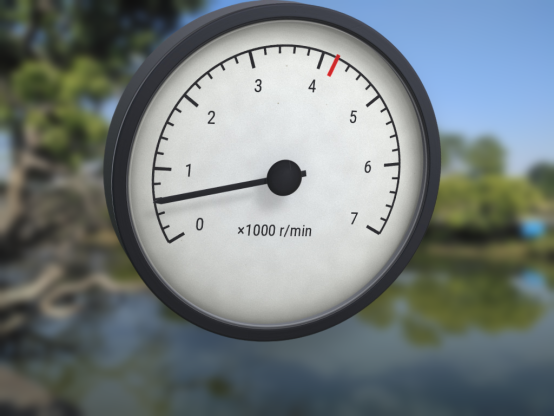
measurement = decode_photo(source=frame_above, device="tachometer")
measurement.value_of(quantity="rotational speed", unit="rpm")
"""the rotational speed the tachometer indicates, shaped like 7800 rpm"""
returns 600 rpm
